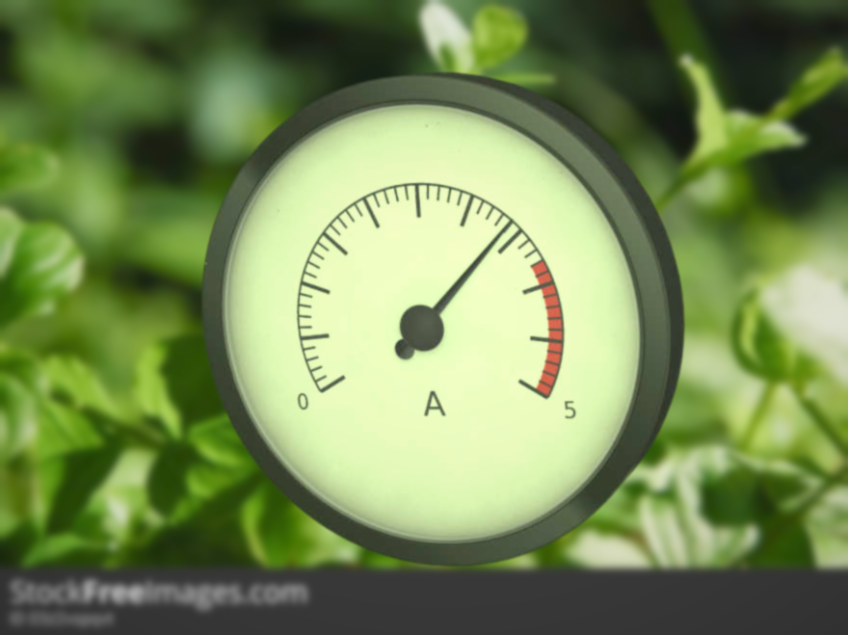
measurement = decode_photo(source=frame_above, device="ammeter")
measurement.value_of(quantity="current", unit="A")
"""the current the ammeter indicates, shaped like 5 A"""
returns 3.4 A
